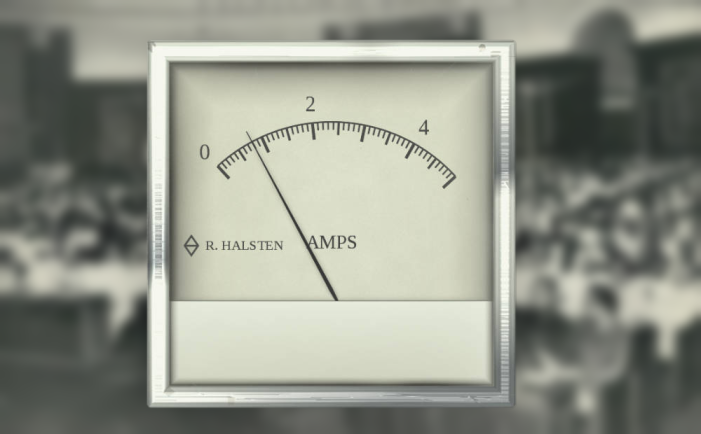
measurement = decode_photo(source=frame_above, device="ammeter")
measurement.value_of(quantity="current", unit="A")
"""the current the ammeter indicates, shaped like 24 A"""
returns 0.8 A
